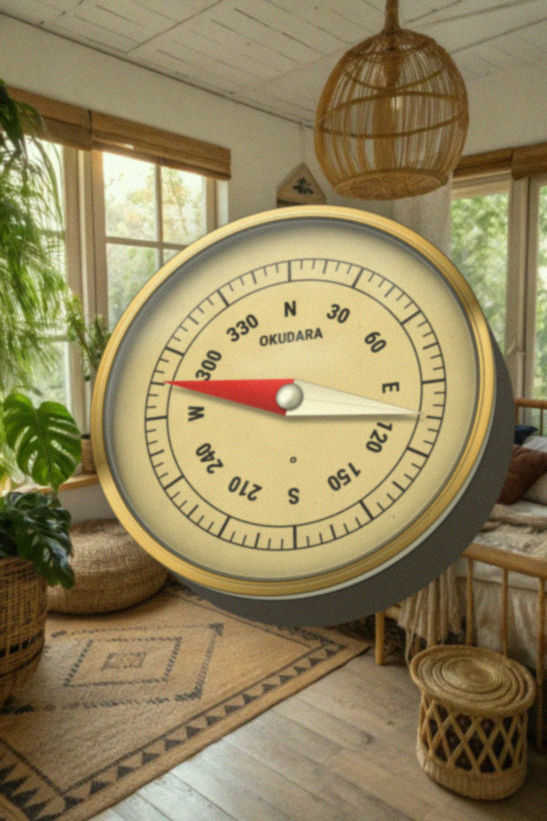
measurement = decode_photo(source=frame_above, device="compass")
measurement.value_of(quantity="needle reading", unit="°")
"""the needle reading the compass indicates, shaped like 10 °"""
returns 285 °
